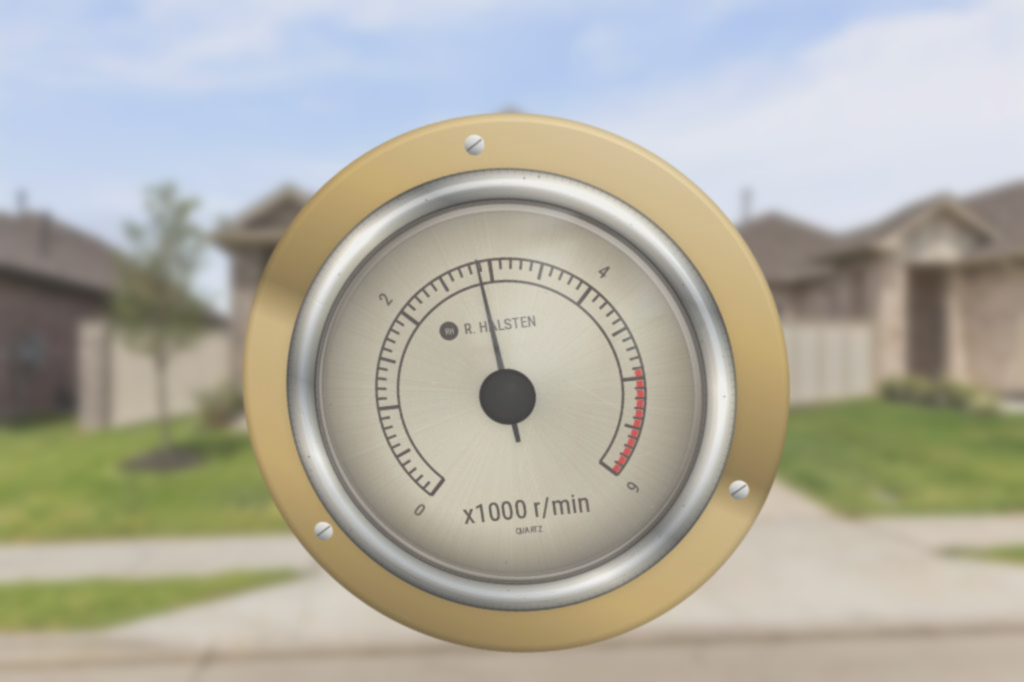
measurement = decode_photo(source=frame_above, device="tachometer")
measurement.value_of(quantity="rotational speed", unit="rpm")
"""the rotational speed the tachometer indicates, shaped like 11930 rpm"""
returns 2900 rpm
